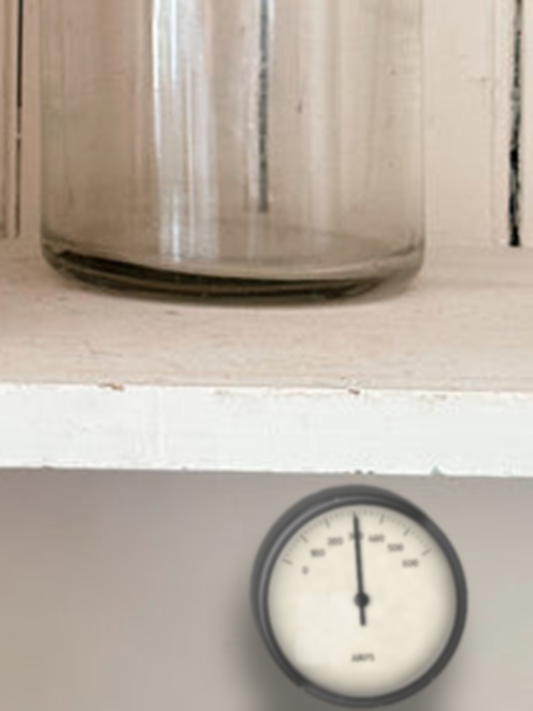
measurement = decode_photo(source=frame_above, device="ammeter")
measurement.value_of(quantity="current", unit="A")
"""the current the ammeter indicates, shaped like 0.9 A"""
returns 300 A
